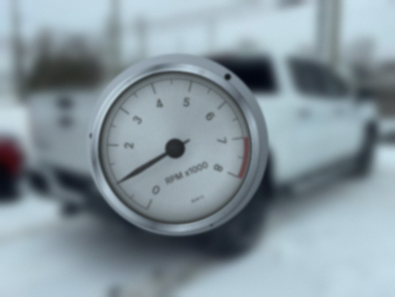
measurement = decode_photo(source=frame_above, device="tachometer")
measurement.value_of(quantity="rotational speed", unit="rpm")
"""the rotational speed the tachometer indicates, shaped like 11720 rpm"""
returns 1000 rpm
